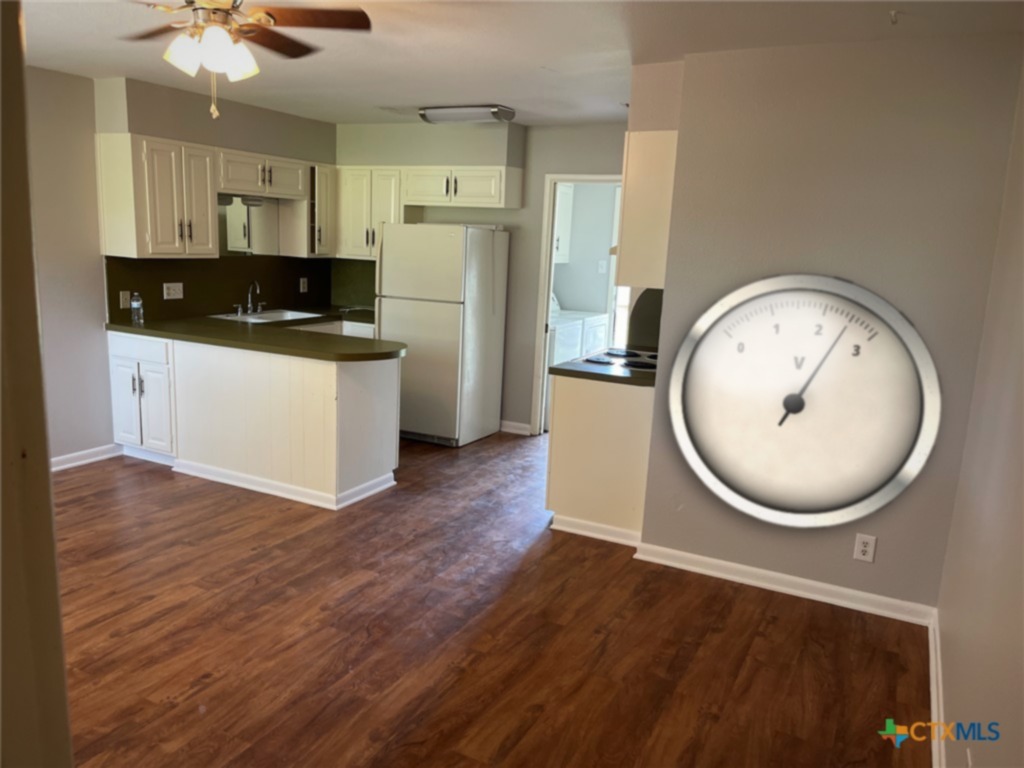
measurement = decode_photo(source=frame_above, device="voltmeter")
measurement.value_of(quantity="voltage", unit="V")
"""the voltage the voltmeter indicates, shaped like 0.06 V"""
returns 2.5 V
